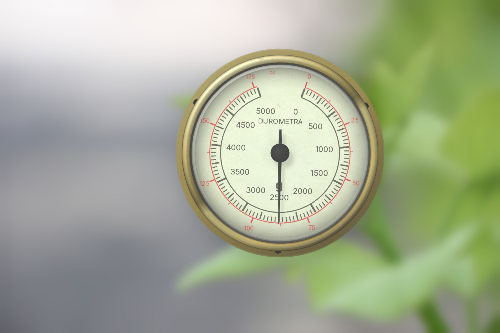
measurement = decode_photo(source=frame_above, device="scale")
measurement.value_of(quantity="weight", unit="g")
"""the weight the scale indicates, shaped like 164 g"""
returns 2500 g
